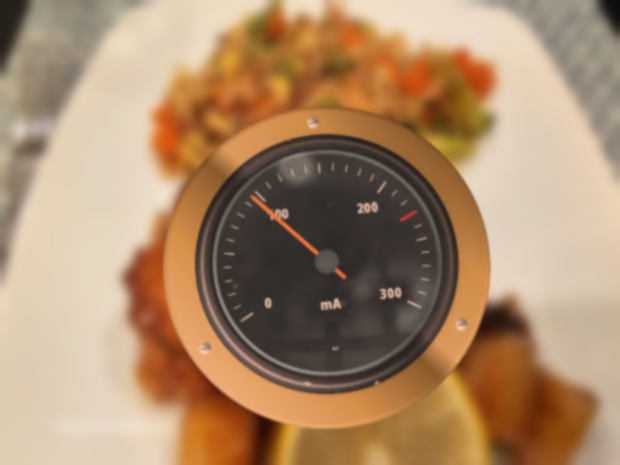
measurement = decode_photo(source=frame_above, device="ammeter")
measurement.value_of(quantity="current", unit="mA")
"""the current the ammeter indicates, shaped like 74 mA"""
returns 95 mA
